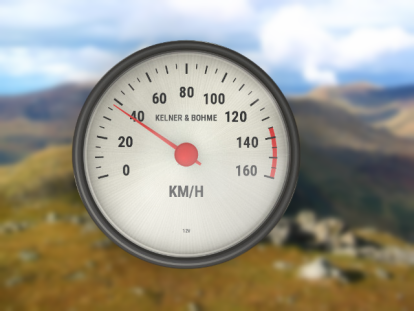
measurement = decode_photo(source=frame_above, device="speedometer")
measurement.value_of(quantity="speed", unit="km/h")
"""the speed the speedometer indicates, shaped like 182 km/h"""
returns 37.5 km/h
